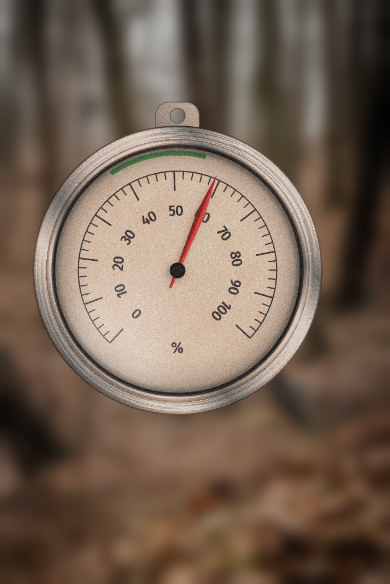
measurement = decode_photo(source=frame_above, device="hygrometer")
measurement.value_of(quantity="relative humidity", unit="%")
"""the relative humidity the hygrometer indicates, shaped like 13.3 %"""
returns 59 %
